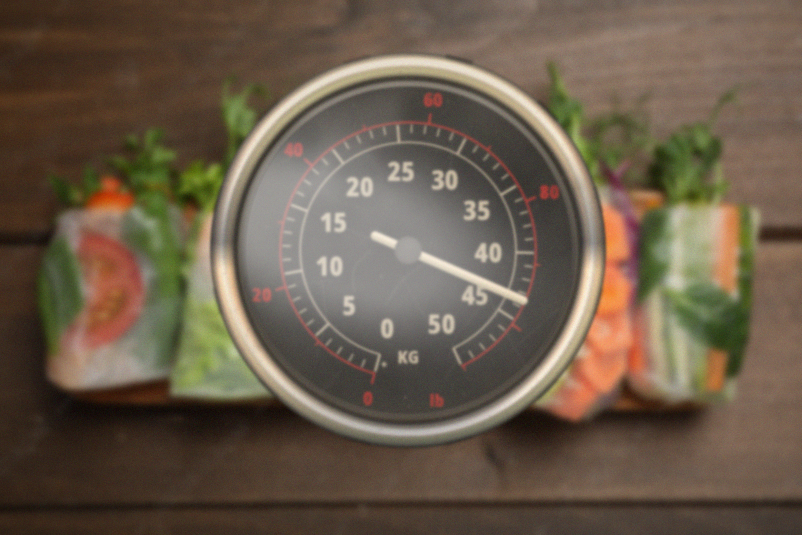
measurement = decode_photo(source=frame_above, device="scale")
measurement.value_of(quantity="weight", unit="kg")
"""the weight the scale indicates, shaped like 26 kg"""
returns 43.5 kg
